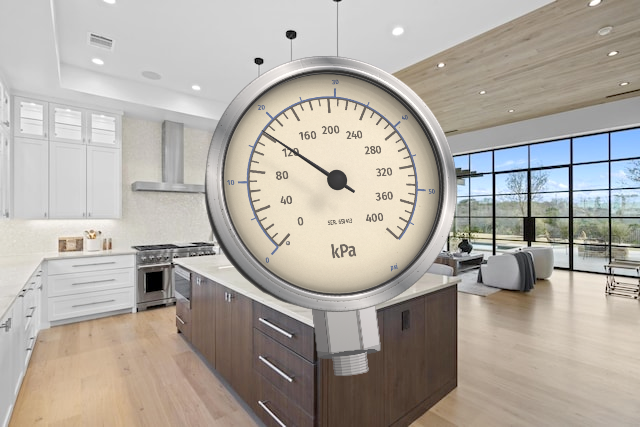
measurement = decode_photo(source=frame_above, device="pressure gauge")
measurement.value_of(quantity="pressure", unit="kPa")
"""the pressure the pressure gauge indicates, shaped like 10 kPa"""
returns 120 kPa
